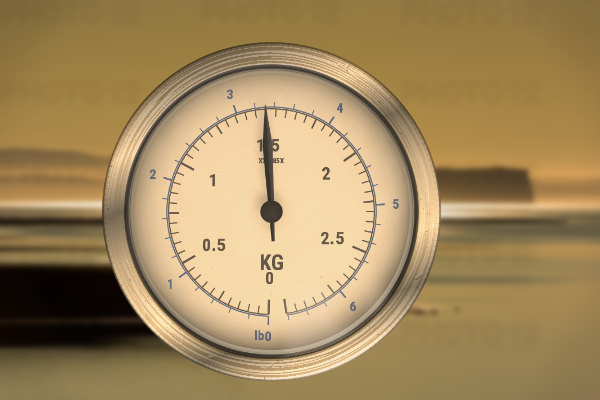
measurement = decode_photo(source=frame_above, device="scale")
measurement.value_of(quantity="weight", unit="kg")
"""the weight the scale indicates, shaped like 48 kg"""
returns 1.5 kg
